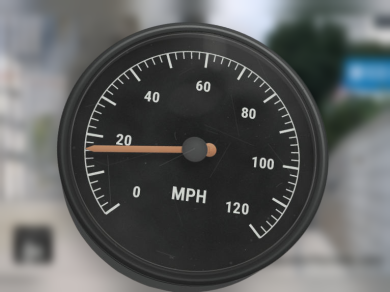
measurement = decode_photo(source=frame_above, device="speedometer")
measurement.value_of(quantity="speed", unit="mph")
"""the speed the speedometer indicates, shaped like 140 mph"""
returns 16 mph
